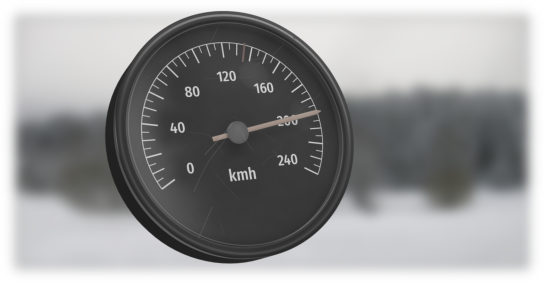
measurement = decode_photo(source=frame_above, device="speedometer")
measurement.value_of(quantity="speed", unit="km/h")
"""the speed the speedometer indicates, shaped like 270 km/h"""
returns 200 km/h
